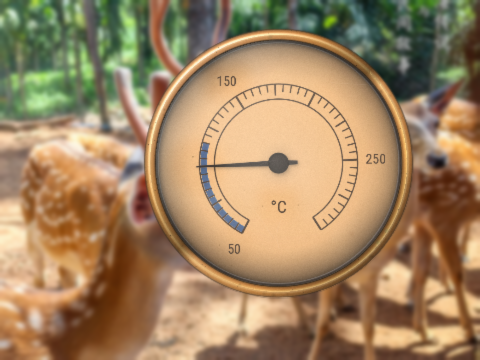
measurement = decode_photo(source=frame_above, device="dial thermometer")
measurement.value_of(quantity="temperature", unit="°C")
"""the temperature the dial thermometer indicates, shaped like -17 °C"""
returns 100 °C
